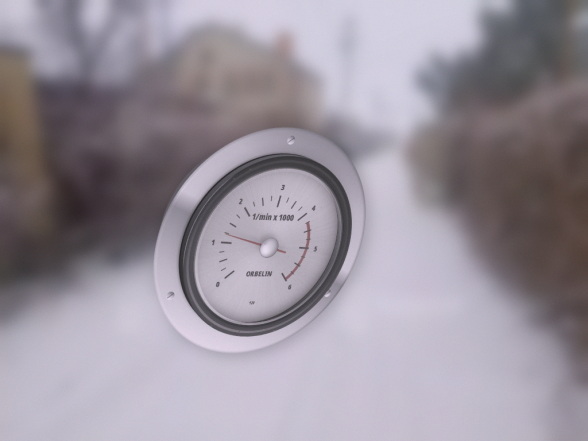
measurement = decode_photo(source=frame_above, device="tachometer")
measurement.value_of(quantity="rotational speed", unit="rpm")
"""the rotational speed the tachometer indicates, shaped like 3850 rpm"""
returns 1250 rpm
